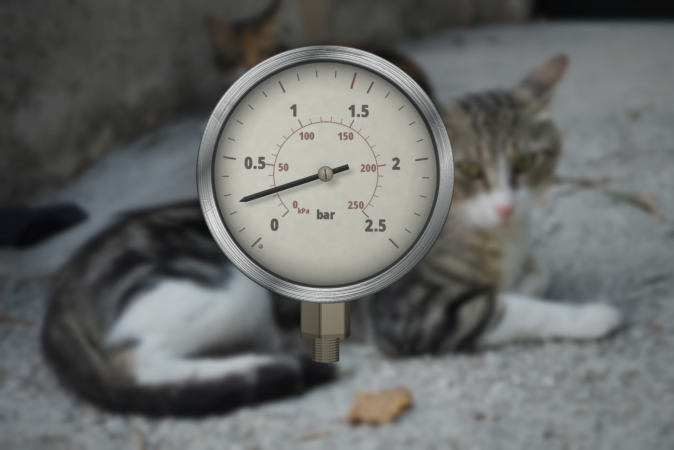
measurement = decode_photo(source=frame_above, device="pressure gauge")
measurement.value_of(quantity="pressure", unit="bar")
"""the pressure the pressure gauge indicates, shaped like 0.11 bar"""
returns 0.25 bar
